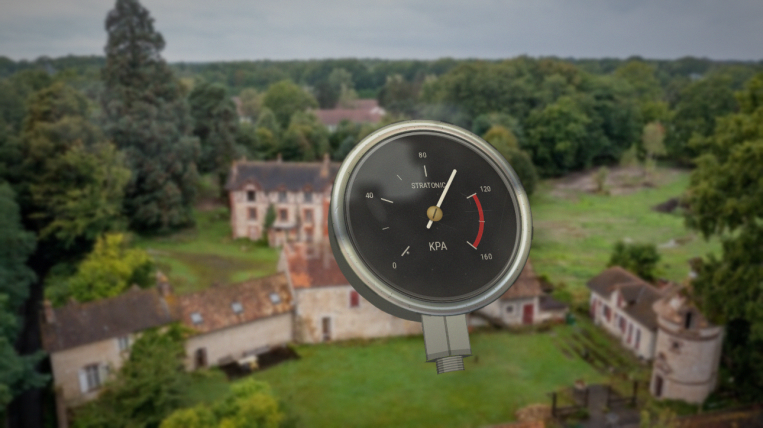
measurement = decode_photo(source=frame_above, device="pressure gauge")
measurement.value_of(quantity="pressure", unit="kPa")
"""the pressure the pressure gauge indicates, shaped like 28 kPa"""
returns 100 kPa
